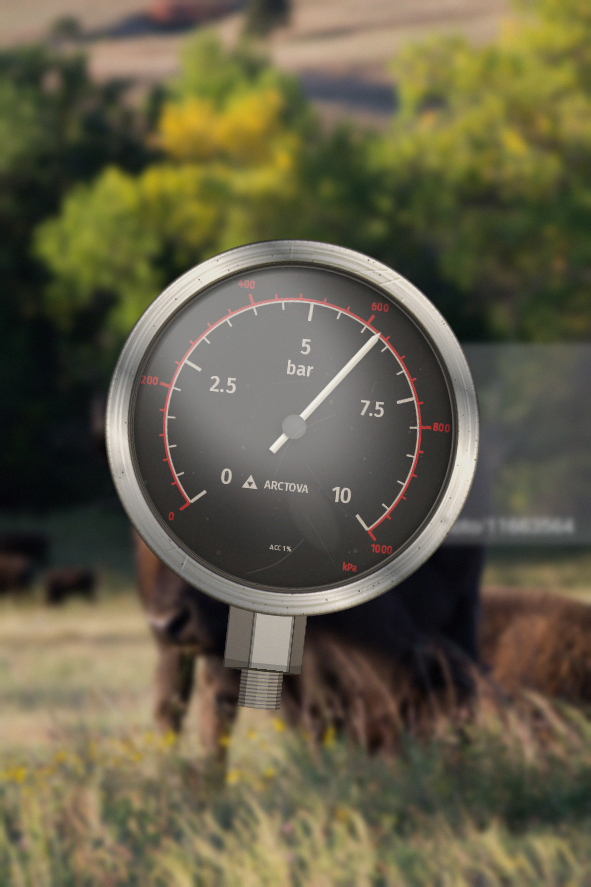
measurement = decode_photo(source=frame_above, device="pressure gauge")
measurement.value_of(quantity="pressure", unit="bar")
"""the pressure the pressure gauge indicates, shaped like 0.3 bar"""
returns 6.25 bar
